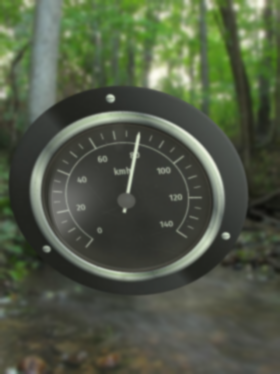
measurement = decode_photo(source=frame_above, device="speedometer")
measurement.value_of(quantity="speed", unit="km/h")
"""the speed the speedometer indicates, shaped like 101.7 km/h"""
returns 80 km/h
